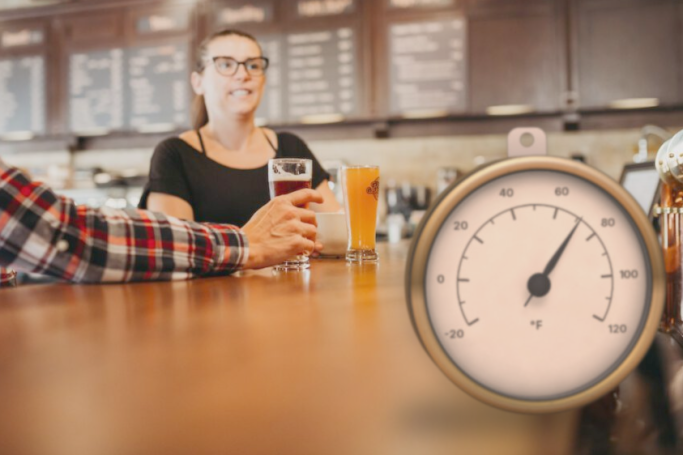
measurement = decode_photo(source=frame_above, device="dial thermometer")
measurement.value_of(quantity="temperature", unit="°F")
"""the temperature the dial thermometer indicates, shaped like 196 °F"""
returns 70 °F
